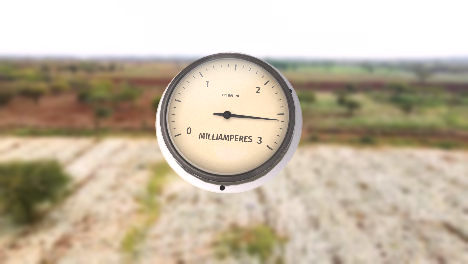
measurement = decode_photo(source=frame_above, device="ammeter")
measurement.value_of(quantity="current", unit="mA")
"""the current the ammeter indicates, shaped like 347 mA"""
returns 2.6 mA
